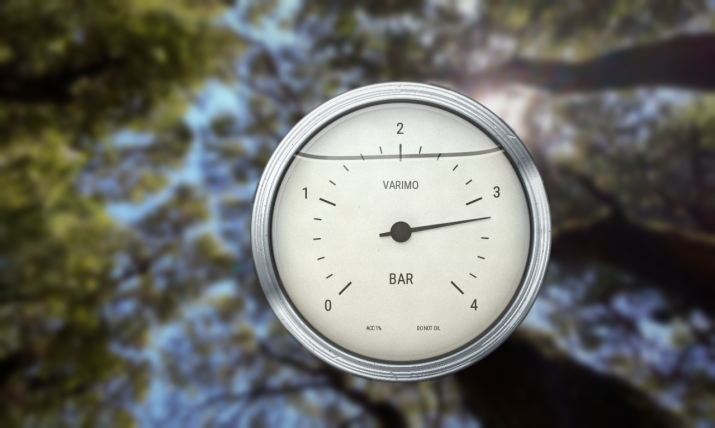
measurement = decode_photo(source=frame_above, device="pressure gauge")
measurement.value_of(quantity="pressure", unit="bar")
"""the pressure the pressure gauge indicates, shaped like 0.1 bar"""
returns 3.2 bar
